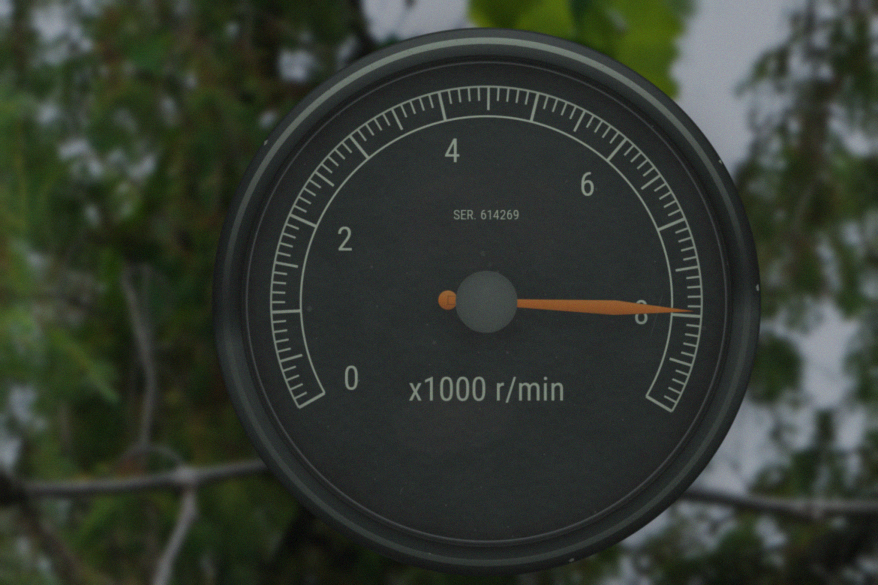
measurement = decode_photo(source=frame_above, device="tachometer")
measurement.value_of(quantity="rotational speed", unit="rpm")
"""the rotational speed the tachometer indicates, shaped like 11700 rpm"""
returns 7950 rpm
